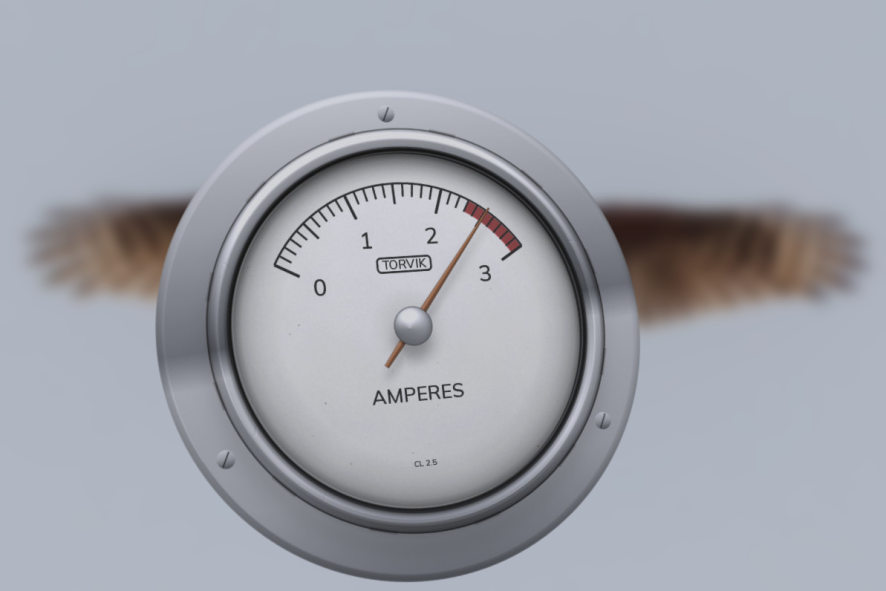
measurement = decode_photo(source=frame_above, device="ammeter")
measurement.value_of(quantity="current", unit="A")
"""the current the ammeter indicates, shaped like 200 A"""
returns 2.5 A
